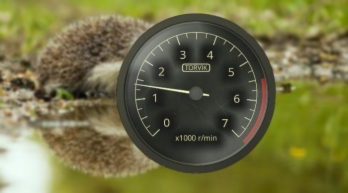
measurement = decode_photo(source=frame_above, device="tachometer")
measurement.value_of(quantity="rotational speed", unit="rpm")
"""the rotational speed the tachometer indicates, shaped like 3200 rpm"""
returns 1375 rpm
